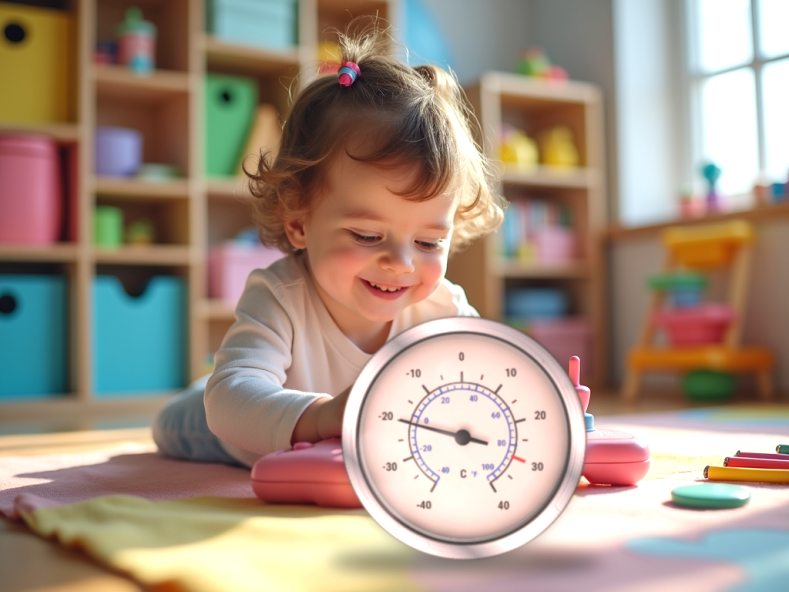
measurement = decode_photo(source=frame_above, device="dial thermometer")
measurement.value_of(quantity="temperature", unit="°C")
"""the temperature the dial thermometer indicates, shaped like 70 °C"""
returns -20 °C
